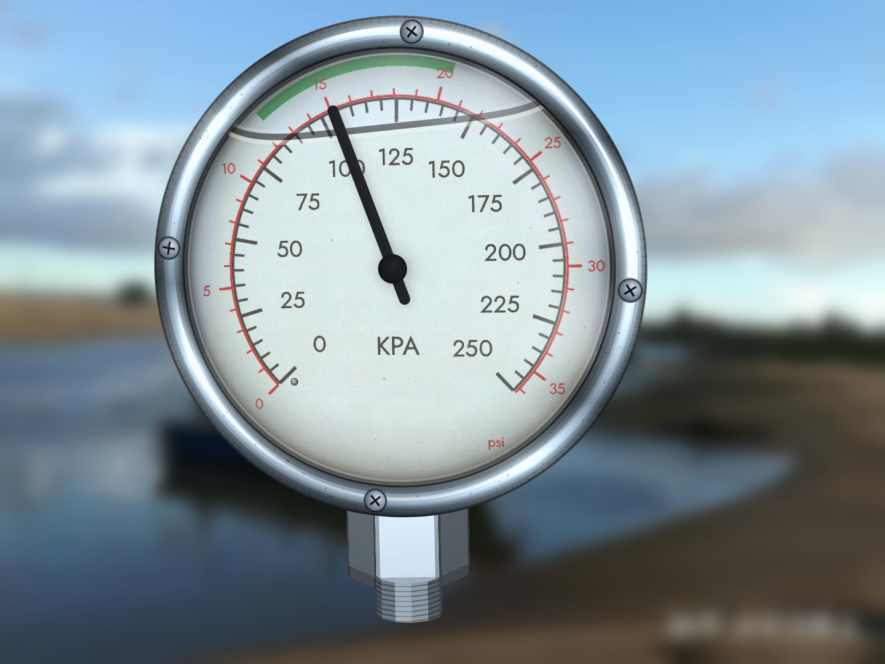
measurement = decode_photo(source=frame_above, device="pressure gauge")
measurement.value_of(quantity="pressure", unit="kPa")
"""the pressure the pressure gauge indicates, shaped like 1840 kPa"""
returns 105 kPa
